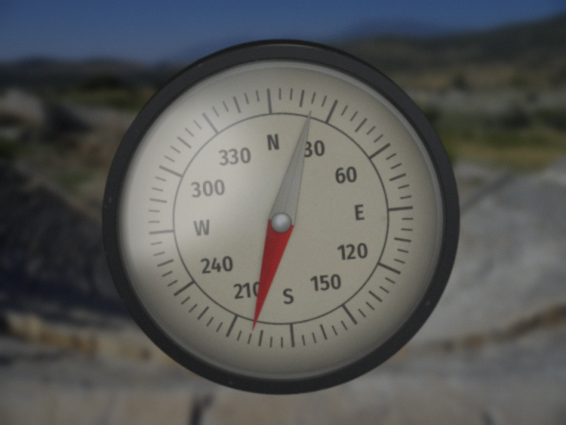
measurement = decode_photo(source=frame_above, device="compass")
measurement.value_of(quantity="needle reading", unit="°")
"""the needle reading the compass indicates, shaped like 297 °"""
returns 200 °
